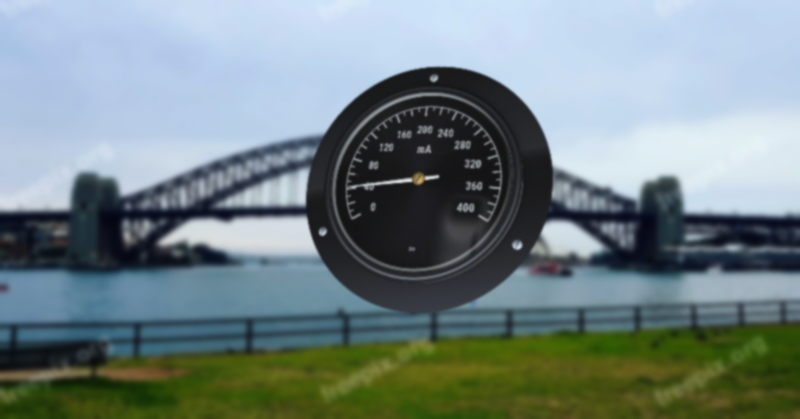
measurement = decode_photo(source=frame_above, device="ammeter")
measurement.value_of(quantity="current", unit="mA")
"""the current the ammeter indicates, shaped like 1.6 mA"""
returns 40 mA
